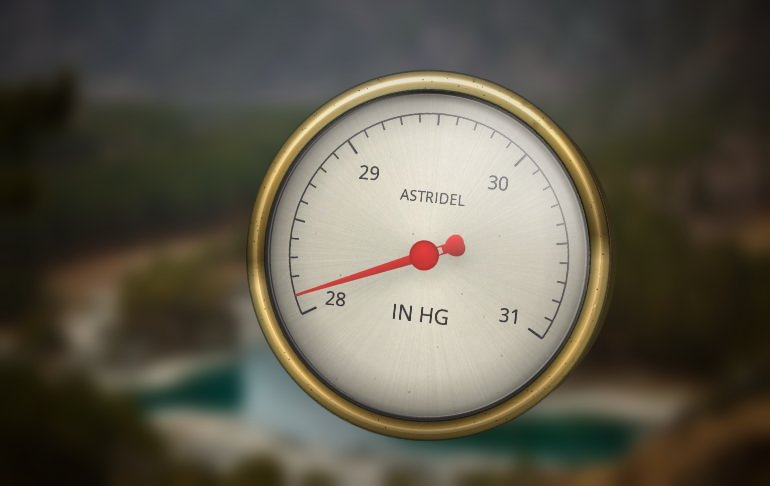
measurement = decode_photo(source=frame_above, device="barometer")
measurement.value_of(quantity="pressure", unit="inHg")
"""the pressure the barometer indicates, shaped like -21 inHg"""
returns 28.1 inHg
